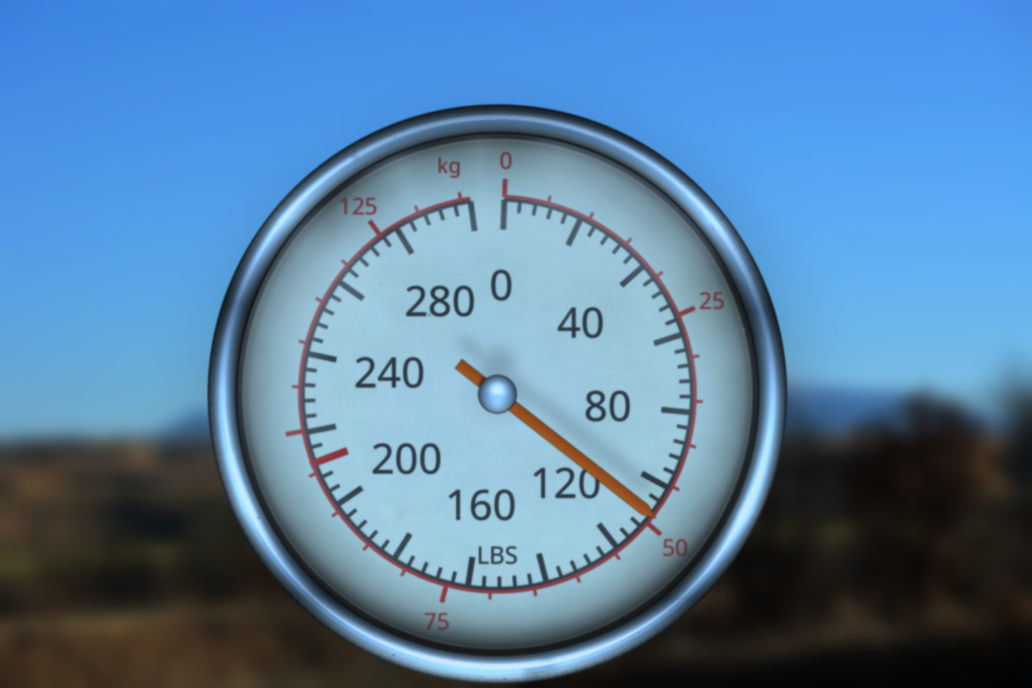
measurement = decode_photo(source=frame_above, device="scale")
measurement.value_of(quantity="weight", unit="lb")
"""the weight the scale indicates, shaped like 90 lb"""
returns 108 lb
